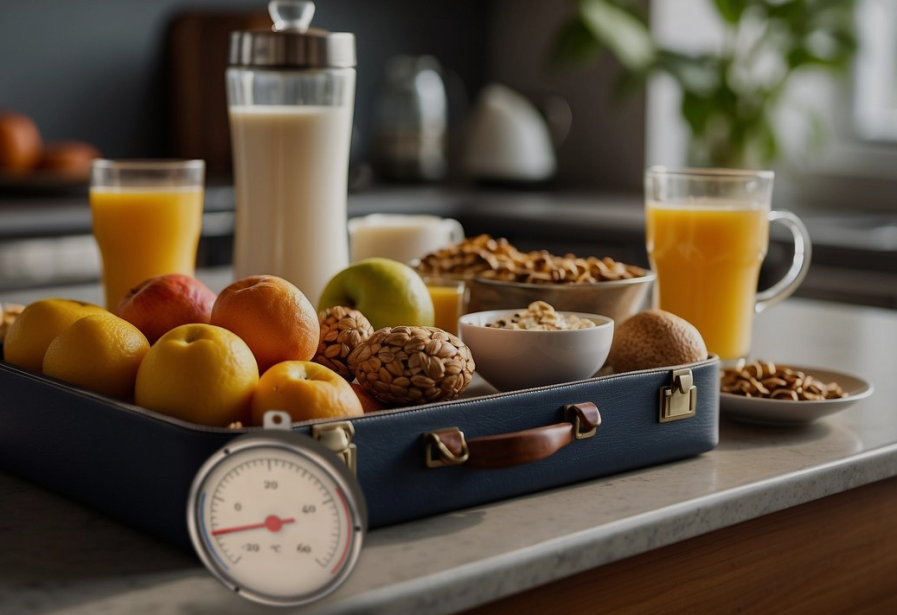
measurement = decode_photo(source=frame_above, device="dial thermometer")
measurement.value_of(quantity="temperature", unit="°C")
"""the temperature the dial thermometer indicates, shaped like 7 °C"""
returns -10 °C
